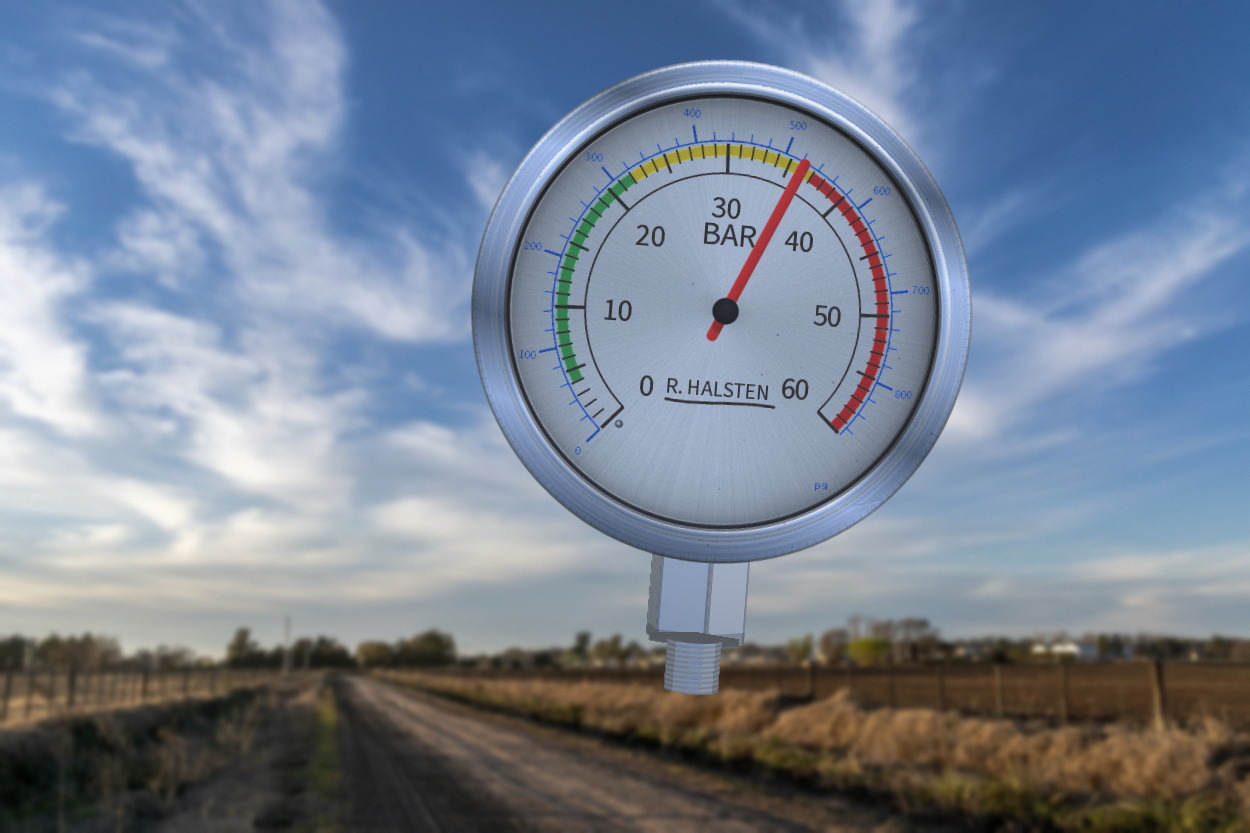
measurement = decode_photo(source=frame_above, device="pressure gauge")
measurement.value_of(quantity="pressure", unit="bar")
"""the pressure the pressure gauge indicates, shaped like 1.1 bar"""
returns 36 bar
